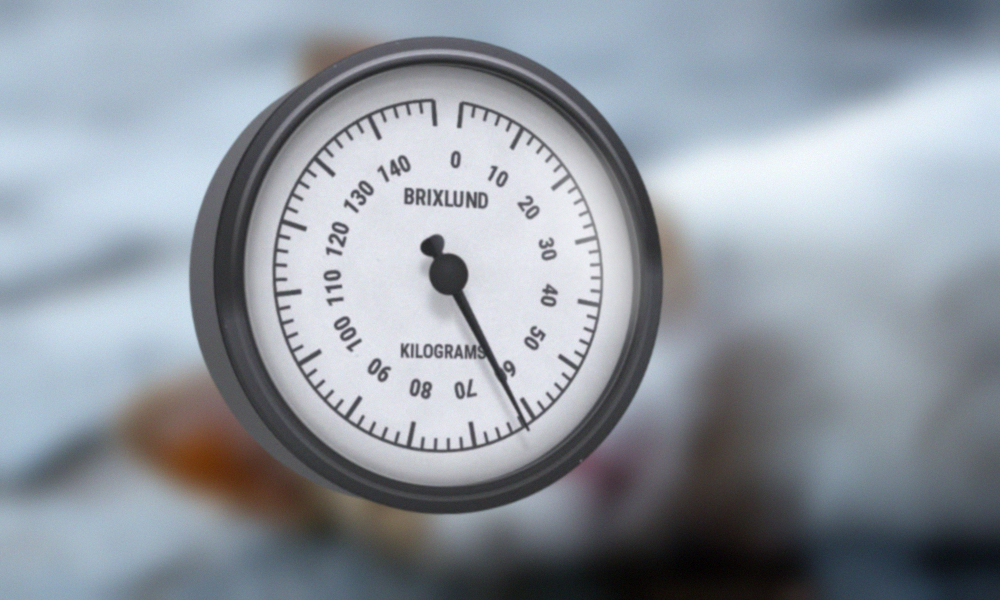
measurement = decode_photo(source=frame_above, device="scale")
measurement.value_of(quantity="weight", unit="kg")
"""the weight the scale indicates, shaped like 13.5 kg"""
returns 62 kg
